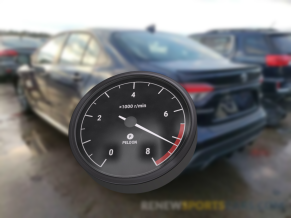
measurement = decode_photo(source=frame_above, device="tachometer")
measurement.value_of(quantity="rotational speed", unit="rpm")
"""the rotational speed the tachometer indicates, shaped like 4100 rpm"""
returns 7250 rpm
